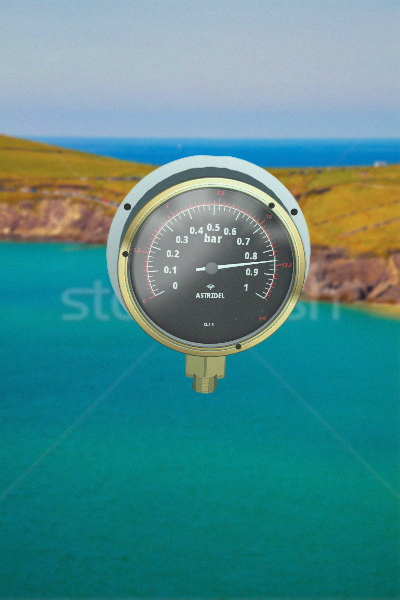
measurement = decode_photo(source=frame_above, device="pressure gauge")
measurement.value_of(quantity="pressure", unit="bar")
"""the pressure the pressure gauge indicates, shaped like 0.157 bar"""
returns 0.84 bar
